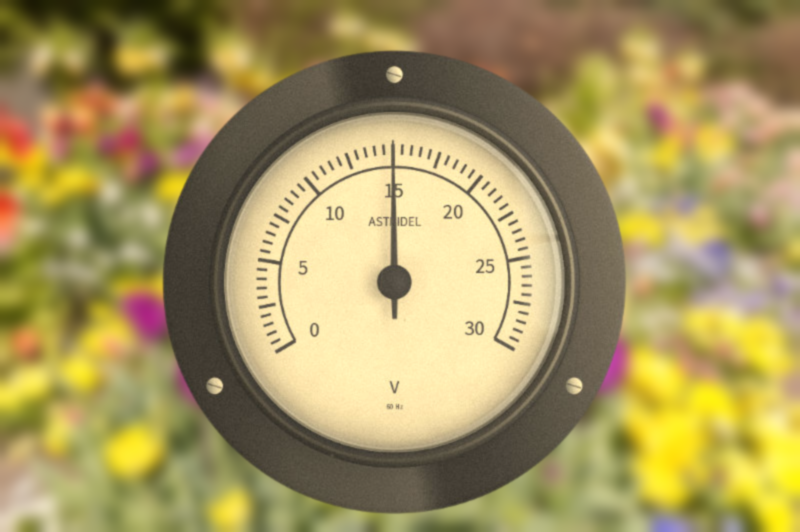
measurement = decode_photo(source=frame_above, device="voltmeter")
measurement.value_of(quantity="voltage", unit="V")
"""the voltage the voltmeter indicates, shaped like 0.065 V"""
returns 15 V
